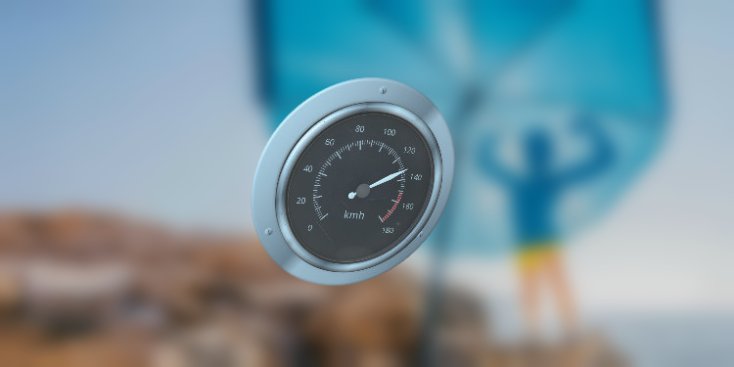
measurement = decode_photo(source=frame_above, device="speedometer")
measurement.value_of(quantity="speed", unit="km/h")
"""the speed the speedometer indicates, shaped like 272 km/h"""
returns 130 km/h
